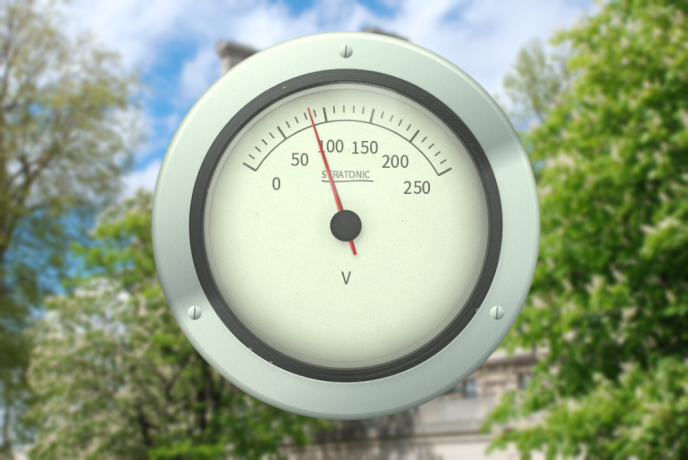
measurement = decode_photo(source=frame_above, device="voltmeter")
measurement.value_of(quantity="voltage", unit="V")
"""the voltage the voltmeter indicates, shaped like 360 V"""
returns 85 V
